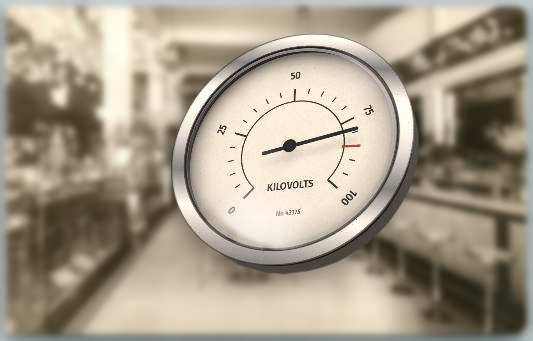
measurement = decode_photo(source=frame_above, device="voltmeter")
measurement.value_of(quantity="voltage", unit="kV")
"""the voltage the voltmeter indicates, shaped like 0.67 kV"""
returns 80 kV
